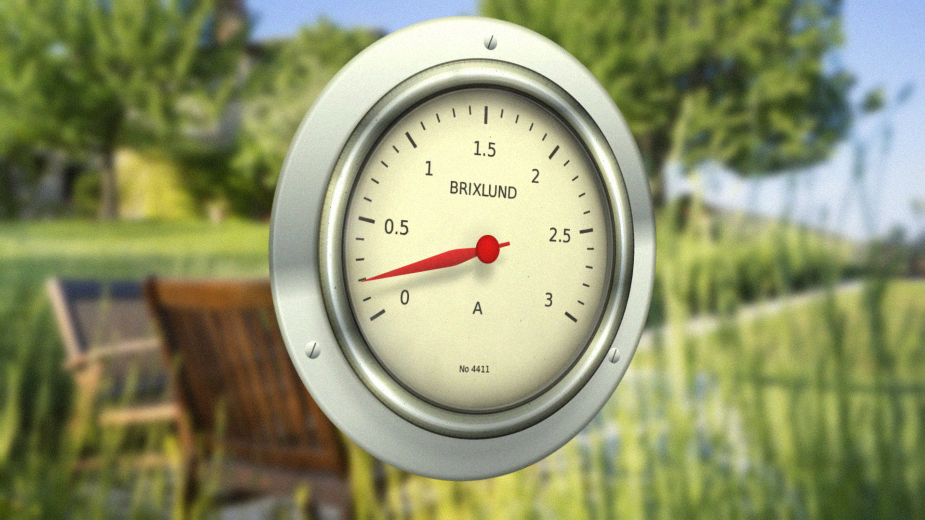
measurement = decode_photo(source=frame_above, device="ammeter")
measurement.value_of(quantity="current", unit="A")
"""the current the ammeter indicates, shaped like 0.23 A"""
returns 0.2 A
